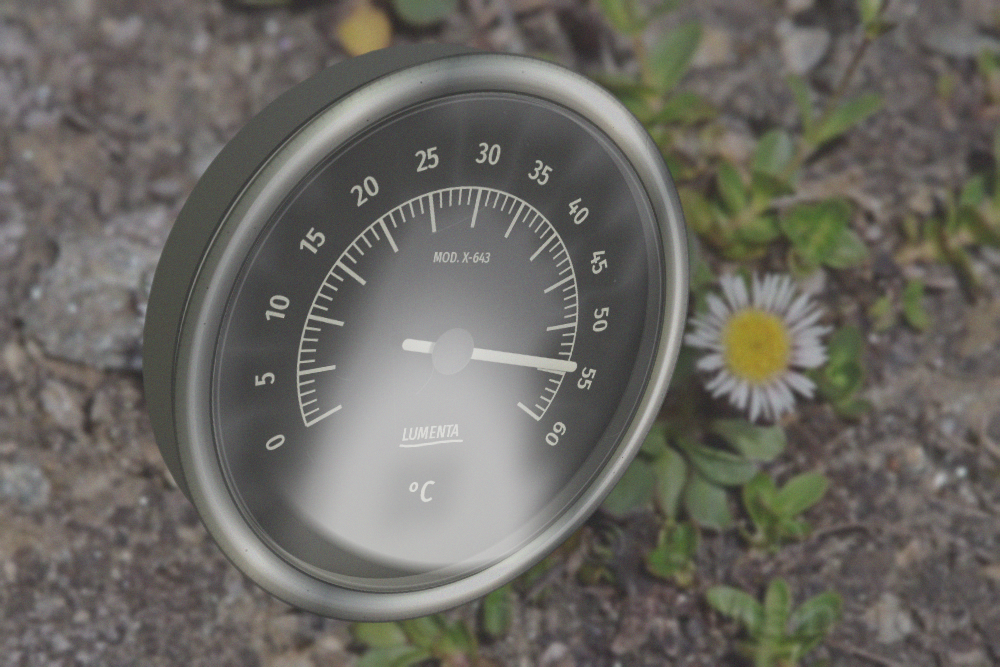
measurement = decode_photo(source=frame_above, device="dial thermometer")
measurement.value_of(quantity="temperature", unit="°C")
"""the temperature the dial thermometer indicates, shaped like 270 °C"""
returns 54 °C
